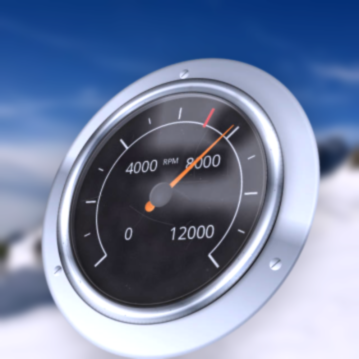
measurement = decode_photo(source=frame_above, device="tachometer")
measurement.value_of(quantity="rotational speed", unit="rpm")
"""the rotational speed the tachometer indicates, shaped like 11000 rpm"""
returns 8000 rpm
